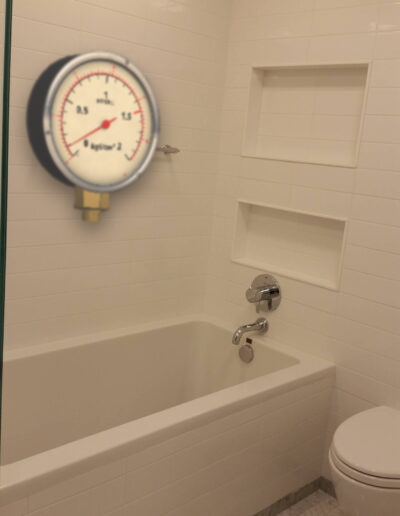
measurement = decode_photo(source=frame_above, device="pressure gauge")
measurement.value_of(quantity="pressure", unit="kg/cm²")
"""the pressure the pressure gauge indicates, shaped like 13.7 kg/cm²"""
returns 0.1 kg/cm²
